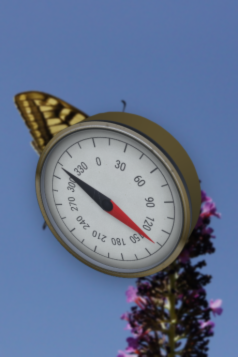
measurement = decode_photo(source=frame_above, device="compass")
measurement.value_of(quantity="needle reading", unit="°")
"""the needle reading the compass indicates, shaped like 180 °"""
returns 135 °
